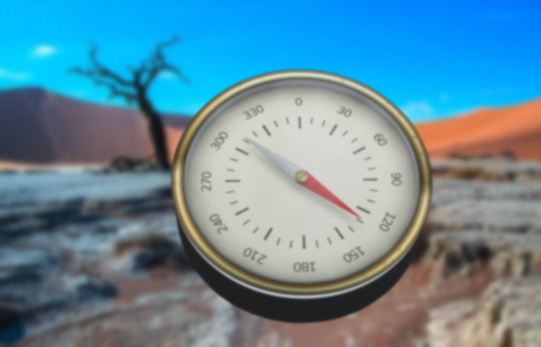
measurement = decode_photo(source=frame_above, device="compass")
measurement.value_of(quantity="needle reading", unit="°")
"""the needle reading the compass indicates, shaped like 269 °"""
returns 130 °
